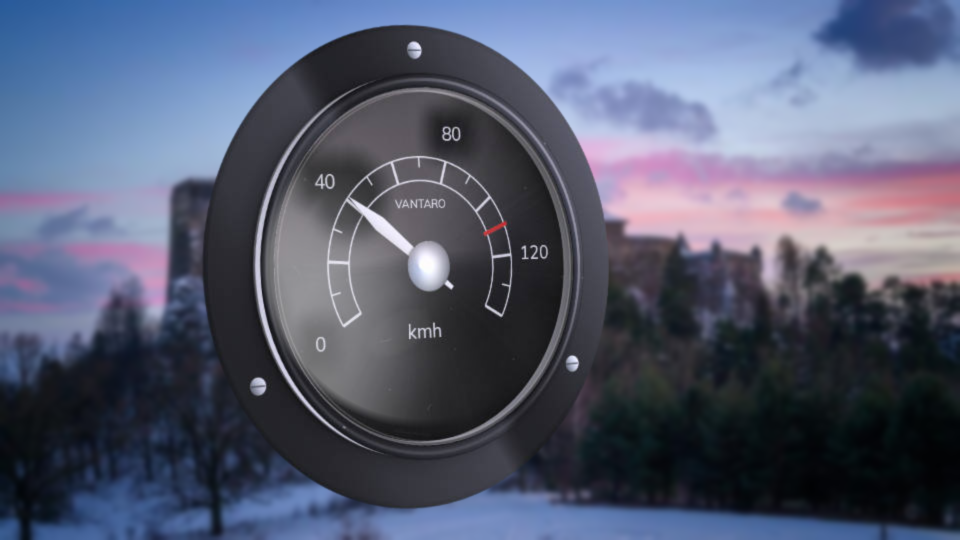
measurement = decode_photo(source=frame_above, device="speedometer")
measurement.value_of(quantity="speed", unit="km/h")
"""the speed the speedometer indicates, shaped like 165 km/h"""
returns 40 km/h
